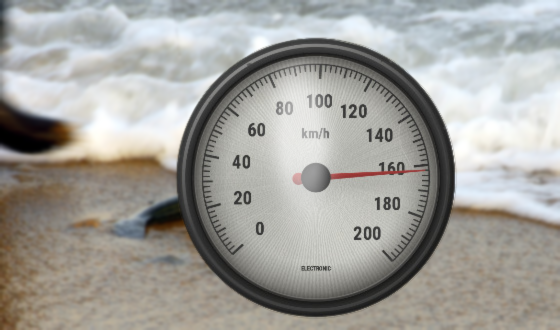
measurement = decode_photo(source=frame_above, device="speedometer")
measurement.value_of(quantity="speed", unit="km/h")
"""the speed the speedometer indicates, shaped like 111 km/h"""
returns 162 km/h
